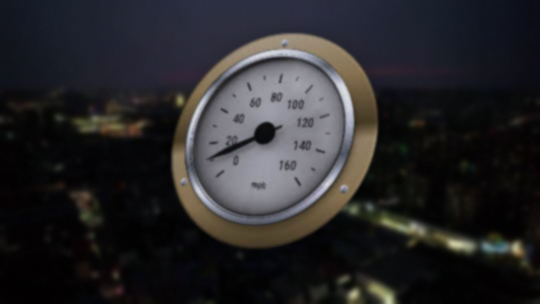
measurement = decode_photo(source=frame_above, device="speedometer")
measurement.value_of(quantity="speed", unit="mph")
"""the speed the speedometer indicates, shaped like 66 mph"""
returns 10 mph
